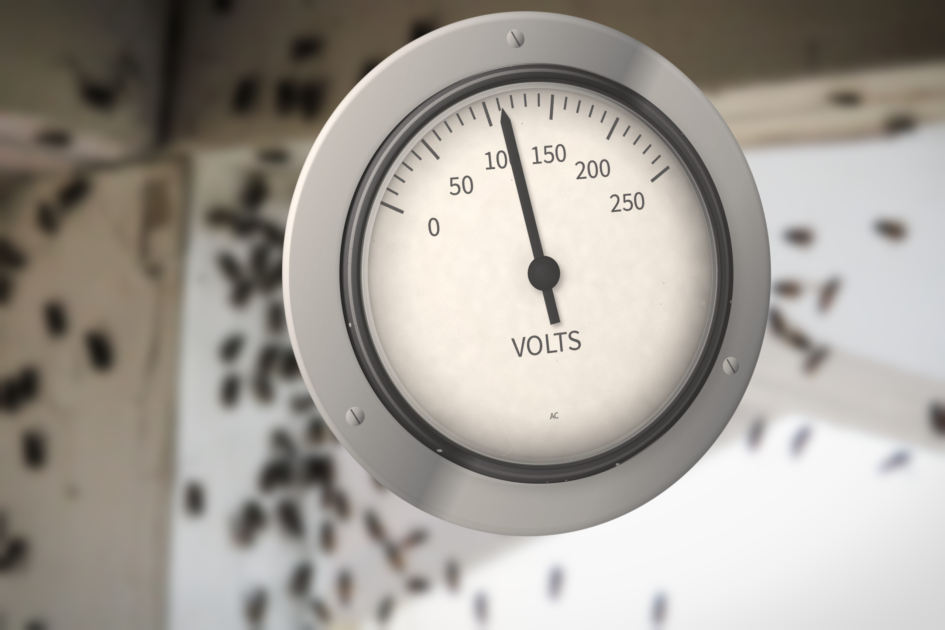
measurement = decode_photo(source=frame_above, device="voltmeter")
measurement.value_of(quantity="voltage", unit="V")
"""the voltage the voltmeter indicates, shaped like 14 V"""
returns 110 V
